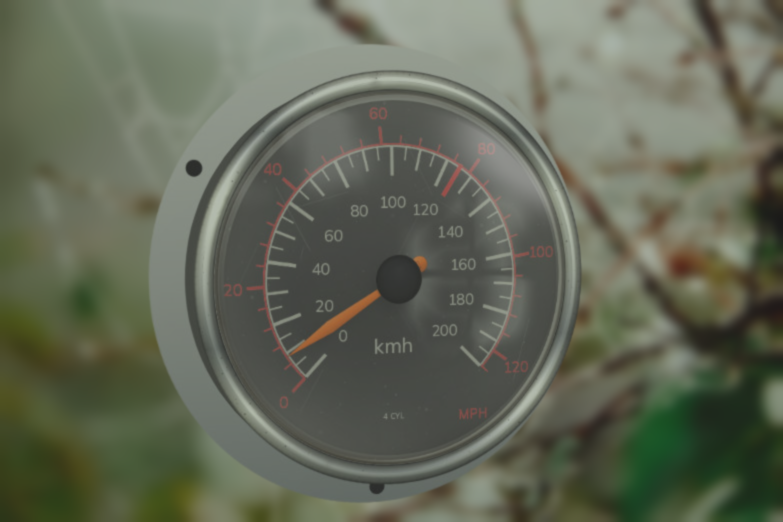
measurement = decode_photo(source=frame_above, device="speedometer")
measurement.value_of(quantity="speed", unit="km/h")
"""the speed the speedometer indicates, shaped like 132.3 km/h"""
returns 10 km/h
